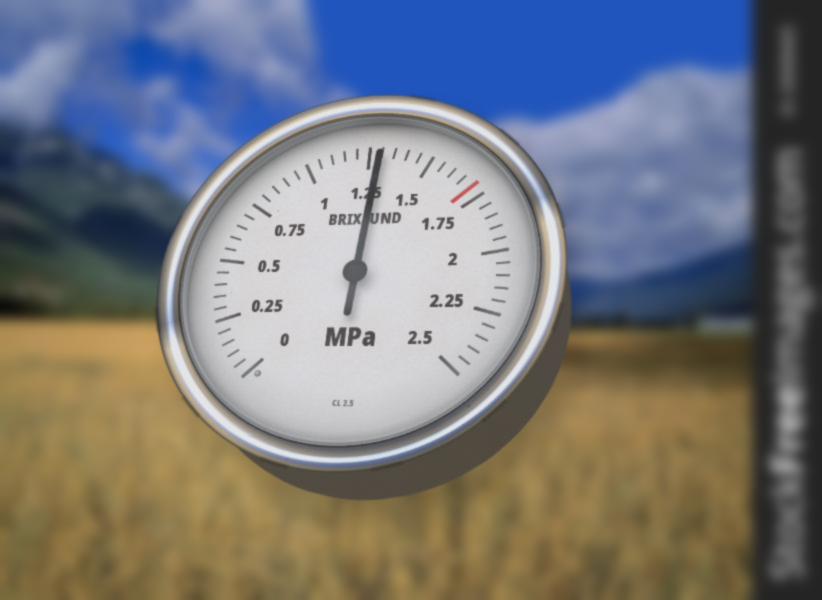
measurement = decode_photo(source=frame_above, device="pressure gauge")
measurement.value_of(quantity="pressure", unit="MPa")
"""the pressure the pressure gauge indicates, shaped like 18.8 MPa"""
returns 1.3 MPa
